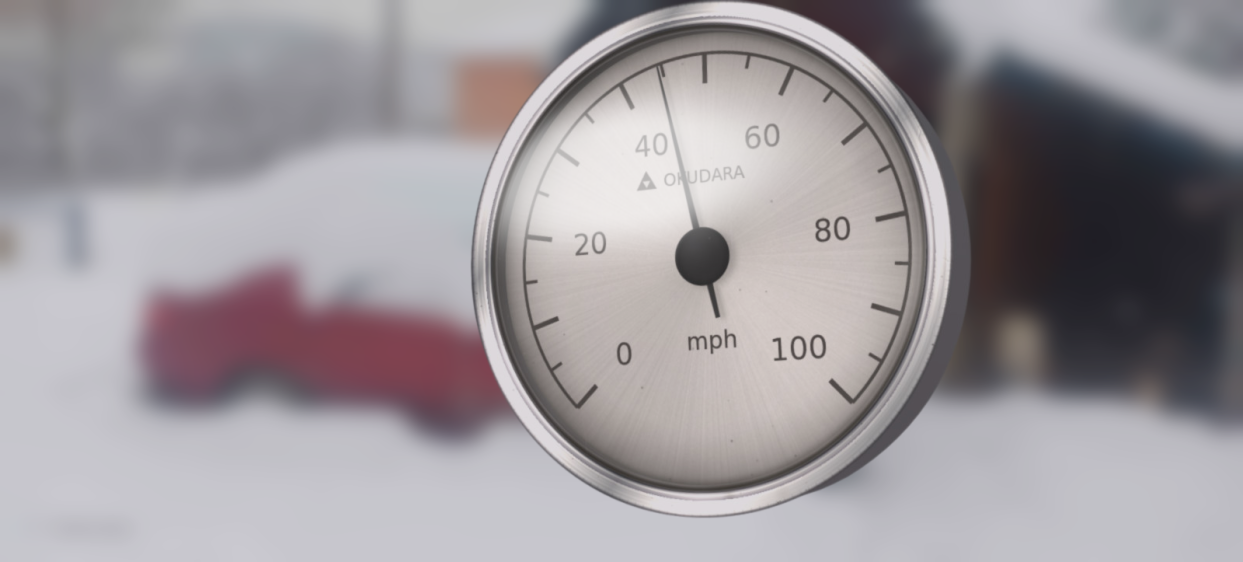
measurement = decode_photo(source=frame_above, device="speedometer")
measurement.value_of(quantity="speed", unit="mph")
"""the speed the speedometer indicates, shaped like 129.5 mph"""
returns 45 mph
